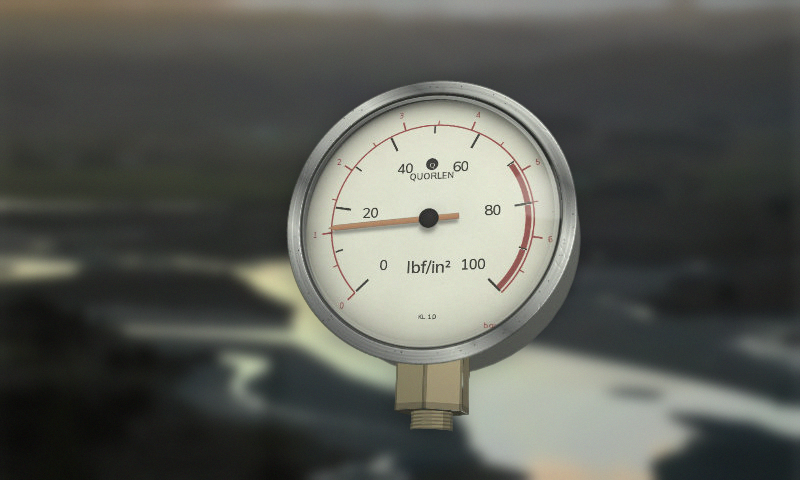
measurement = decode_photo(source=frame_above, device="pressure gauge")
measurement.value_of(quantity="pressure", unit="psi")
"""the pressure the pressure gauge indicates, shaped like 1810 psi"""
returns 15 psi
